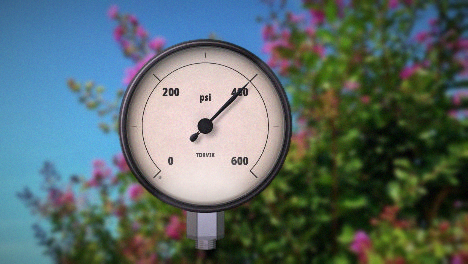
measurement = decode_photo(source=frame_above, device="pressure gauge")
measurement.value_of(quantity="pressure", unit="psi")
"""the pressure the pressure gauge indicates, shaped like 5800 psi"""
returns 400 psi
